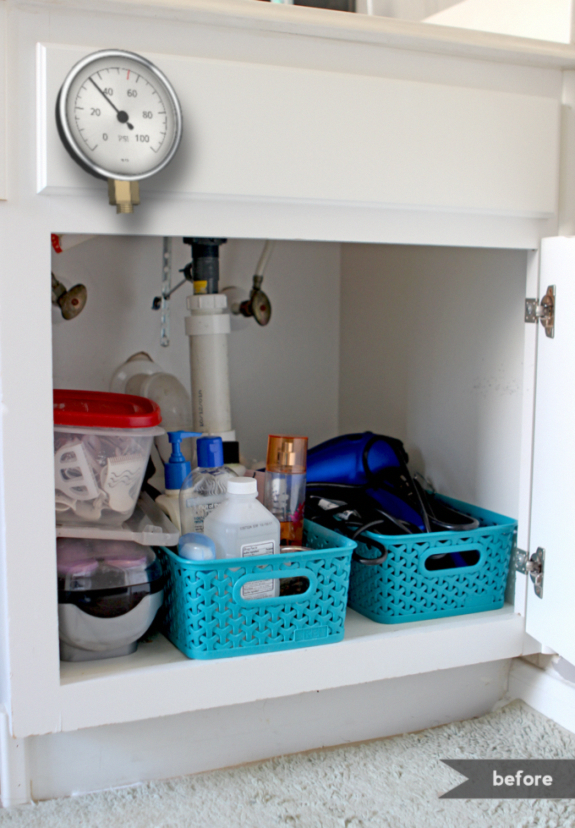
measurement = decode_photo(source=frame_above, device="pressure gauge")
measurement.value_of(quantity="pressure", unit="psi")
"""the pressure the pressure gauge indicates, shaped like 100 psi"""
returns 35 psi
